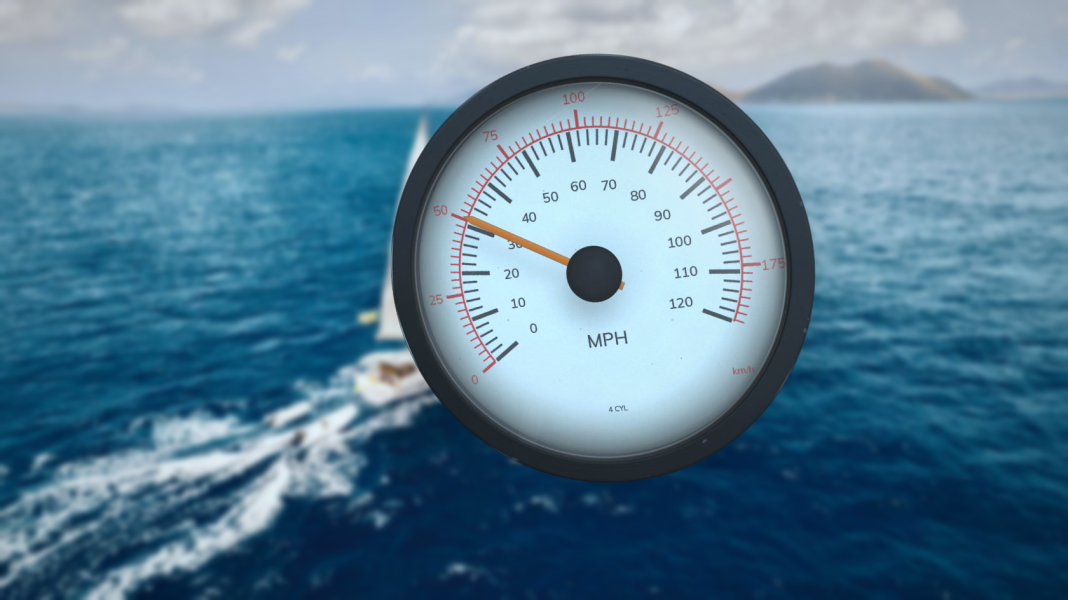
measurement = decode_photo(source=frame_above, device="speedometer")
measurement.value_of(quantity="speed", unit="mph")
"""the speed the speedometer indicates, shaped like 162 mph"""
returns 32 mph
